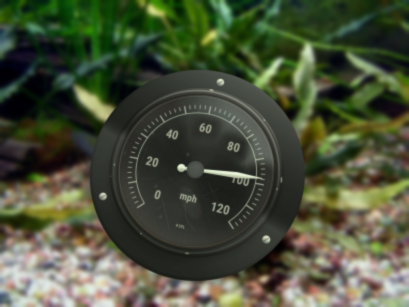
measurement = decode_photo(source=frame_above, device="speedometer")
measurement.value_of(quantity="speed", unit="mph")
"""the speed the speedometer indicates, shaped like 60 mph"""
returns 98 mph
